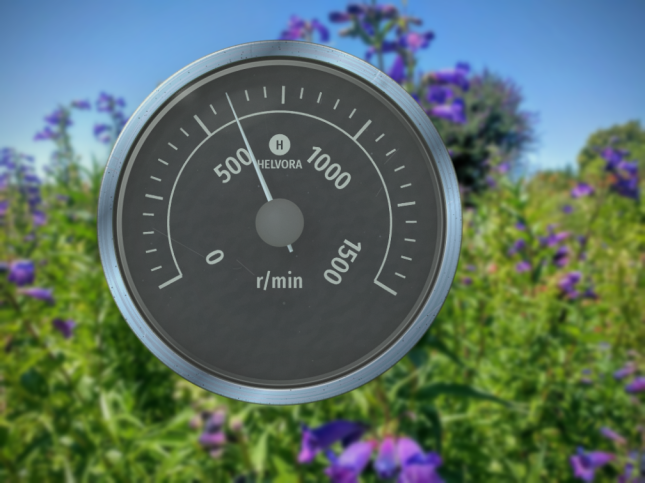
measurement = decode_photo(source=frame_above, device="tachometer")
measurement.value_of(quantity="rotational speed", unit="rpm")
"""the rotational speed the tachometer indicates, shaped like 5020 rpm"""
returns 600 rpm
